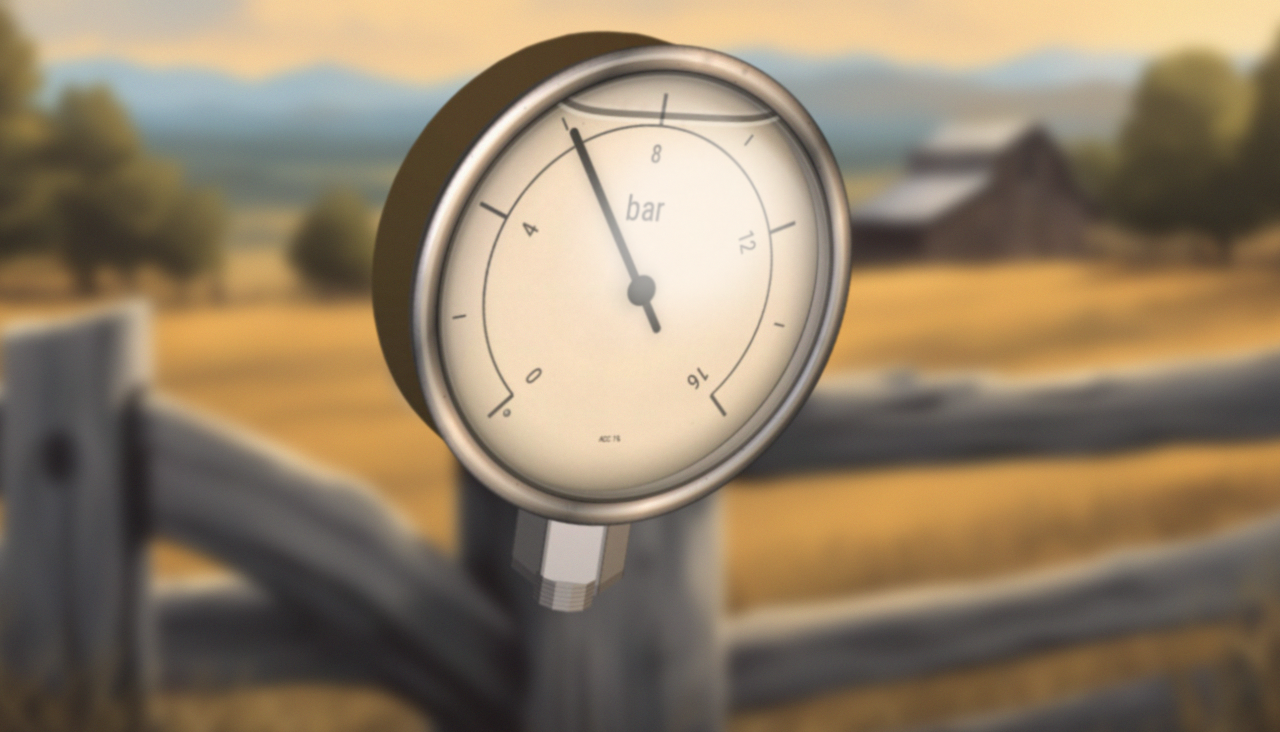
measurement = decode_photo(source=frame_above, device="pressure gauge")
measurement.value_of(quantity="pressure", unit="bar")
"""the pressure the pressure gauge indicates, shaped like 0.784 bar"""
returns 6 bar
